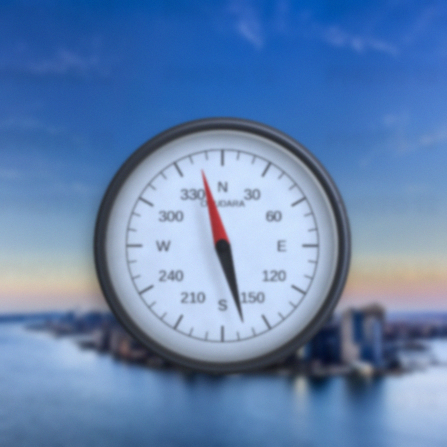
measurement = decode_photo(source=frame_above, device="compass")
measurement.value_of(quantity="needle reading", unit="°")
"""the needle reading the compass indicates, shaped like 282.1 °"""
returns 345 °
